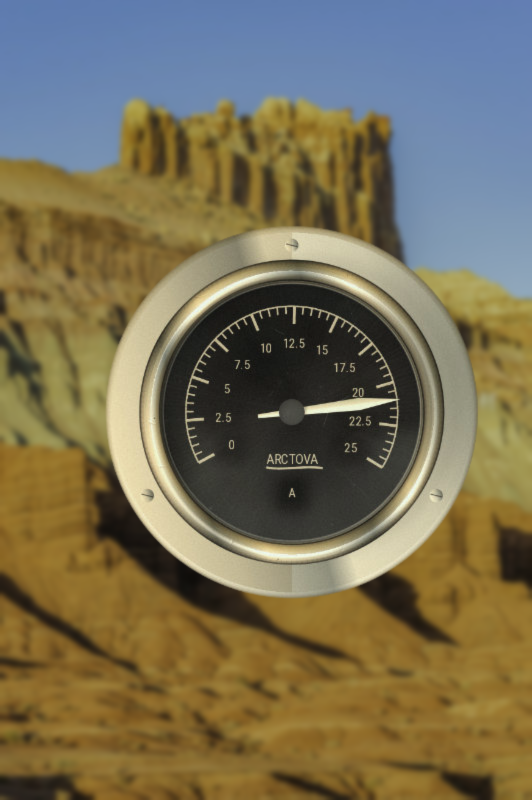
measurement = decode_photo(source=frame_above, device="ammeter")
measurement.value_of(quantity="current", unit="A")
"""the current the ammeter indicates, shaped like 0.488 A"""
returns 21 A
